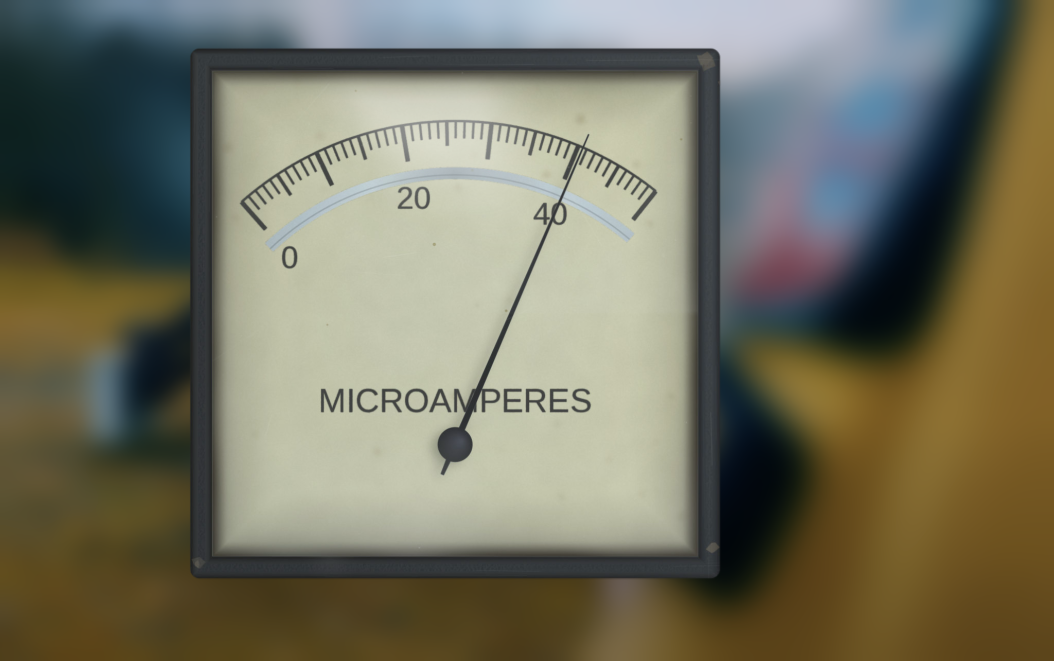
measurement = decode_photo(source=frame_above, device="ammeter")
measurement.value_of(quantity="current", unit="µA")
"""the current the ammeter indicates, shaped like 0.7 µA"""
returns 40.5 µA
